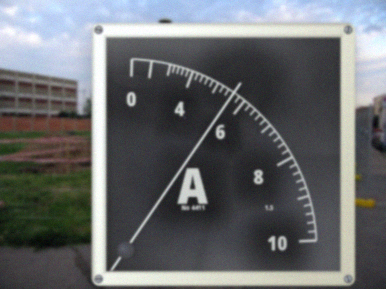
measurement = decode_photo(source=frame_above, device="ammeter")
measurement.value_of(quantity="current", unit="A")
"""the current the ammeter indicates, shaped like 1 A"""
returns 5.6 A
